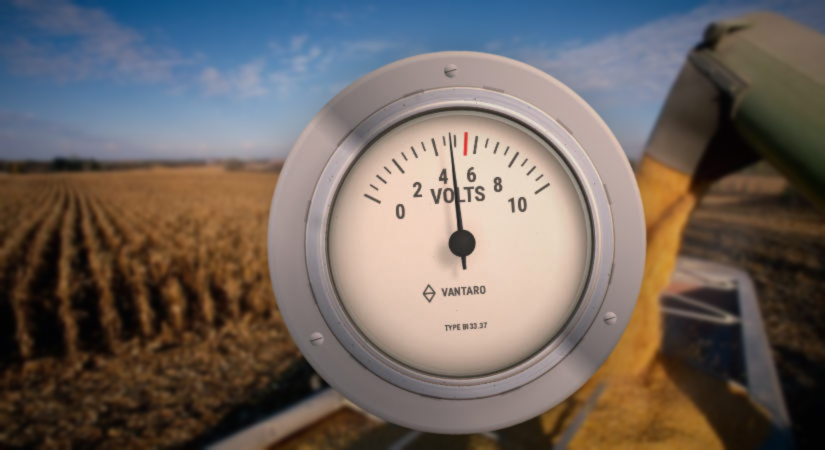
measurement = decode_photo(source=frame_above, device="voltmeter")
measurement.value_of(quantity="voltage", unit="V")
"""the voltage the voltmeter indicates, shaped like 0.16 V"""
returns 4.75 V
